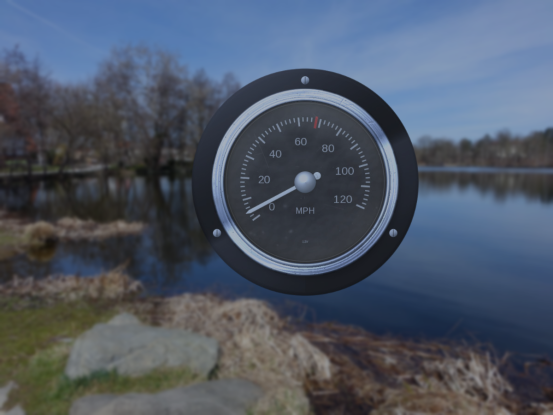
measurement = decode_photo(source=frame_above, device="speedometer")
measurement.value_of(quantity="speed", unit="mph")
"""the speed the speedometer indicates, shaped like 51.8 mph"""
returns 4 mph
